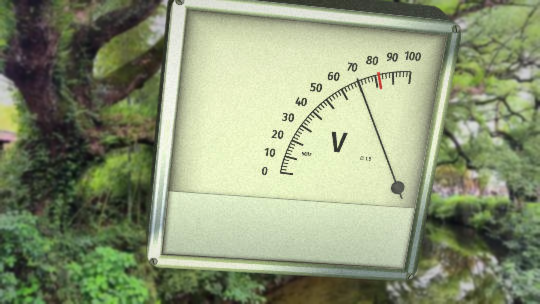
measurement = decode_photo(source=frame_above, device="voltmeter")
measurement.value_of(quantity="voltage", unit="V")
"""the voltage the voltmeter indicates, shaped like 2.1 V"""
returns 70 V
